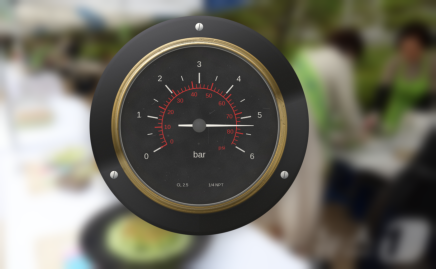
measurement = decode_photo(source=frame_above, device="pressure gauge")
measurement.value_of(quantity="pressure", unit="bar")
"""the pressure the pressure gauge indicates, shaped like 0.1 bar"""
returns 5.25 bar
